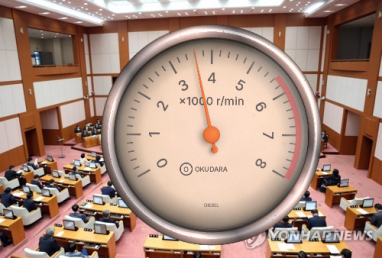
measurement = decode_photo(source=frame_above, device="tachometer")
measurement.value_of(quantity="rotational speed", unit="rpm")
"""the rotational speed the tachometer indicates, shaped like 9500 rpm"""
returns 3600 rpm
